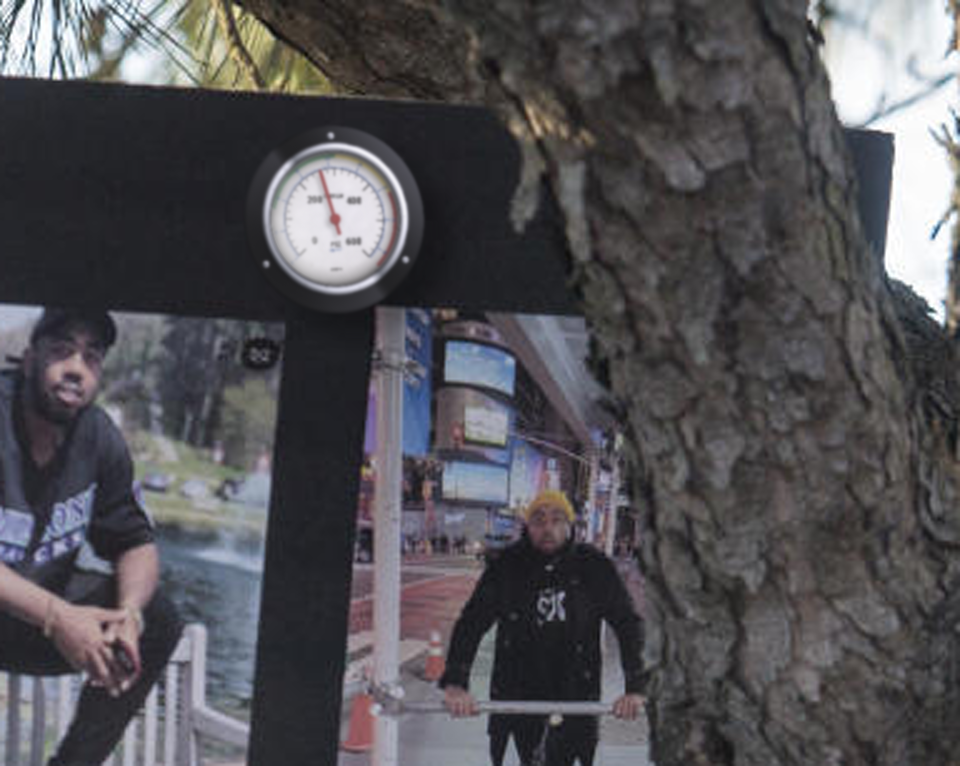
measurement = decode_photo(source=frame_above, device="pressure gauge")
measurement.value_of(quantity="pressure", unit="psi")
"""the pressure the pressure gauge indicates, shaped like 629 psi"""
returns 260 psi
